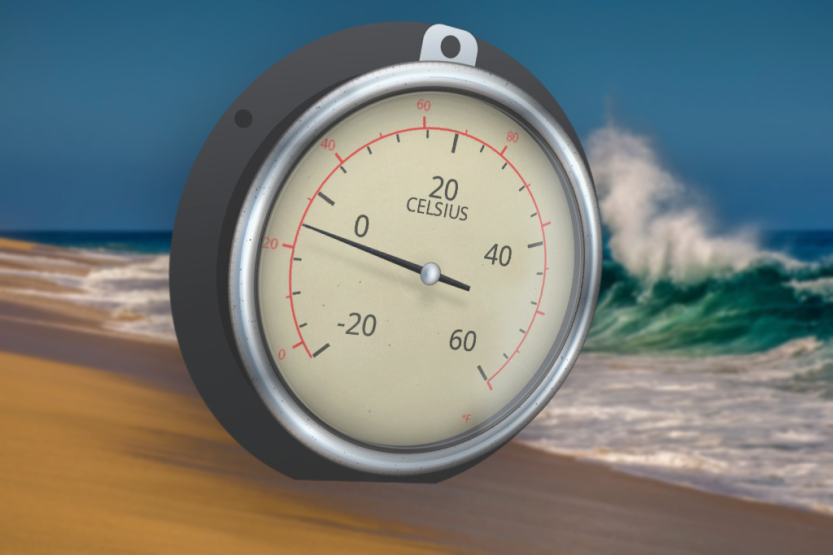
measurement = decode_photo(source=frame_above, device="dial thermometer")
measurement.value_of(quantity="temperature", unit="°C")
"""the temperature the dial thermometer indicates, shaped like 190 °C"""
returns -4 °C
